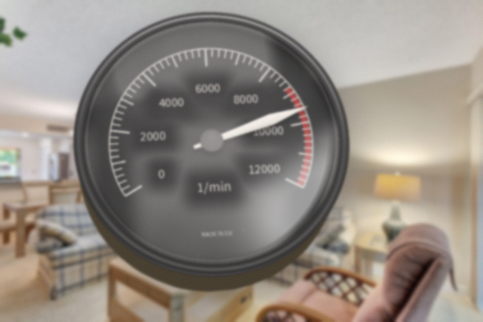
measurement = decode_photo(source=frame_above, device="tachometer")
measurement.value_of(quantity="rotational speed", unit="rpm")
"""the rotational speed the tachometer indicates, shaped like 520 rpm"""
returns 9600 rpm
